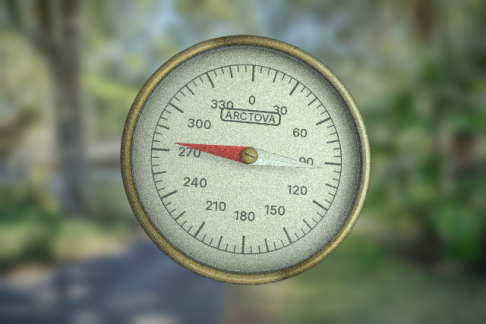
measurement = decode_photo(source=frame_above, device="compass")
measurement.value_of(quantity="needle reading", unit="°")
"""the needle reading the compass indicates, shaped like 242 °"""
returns 275 °
